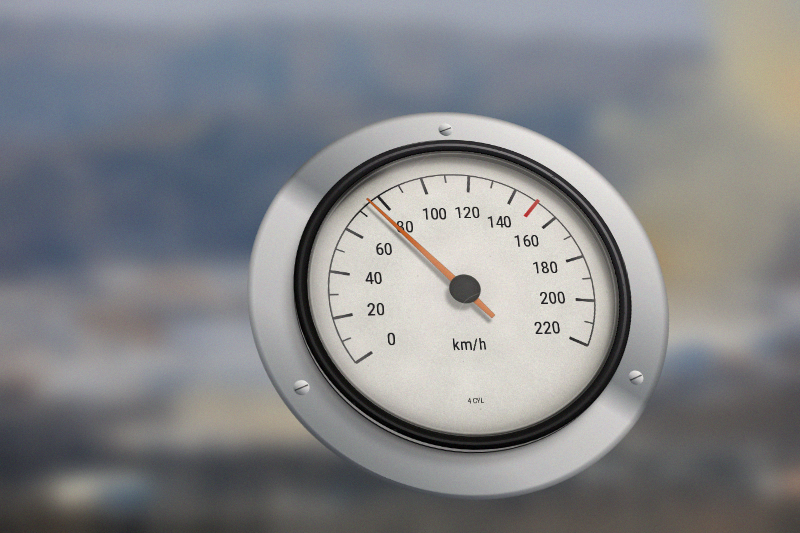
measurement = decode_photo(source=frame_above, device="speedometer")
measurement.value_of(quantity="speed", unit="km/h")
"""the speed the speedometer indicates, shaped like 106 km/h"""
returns 75 km/h
